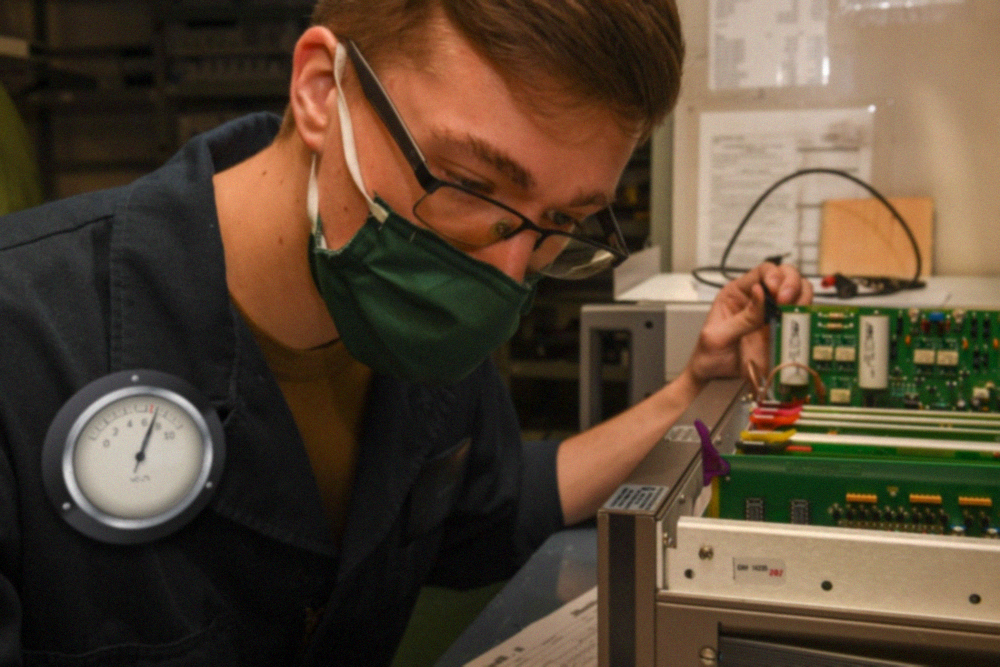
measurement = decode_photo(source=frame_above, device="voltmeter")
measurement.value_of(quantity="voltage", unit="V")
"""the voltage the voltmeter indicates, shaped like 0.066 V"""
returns 7 V
